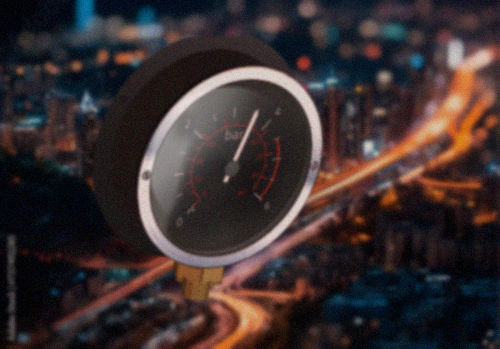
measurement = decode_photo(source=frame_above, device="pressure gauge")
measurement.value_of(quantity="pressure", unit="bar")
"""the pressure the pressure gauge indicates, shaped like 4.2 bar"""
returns 3.5 bar
